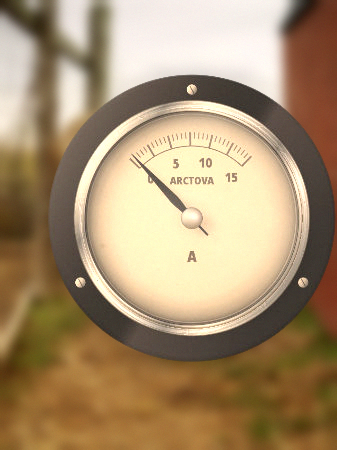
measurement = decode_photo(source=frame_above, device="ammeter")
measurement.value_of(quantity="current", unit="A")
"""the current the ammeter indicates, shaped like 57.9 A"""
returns 0.5 A
